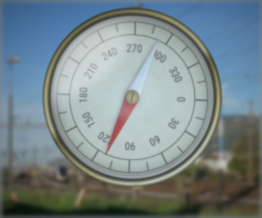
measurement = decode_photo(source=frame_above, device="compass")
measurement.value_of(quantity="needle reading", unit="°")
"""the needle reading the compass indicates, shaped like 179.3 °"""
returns 112.5 °
